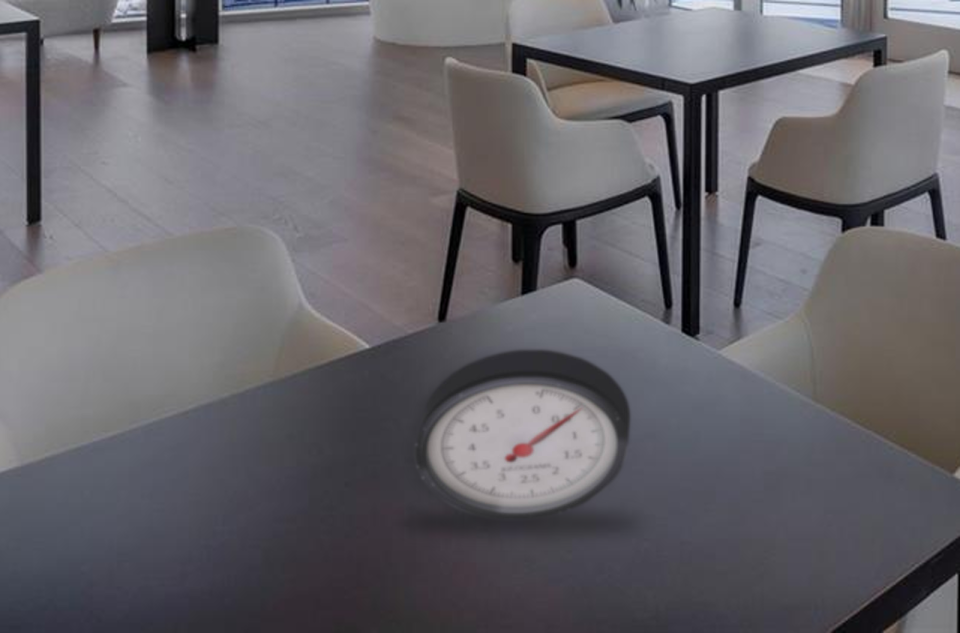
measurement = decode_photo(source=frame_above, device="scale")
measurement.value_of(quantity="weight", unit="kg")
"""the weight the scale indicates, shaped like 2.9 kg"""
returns 0.5 kg
